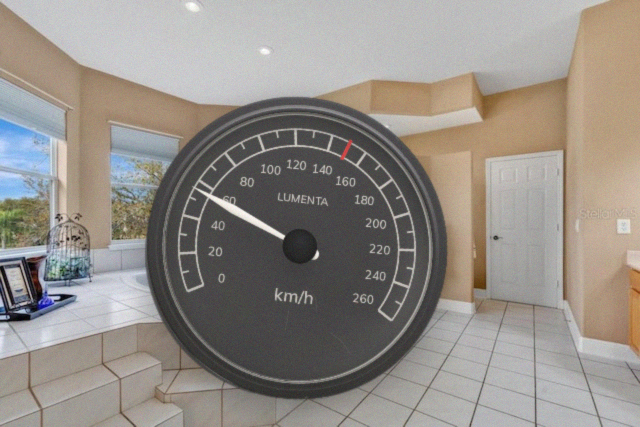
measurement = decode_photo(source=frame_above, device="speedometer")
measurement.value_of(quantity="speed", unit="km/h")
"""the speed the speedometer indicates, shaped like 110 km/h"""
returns 55 km/h
